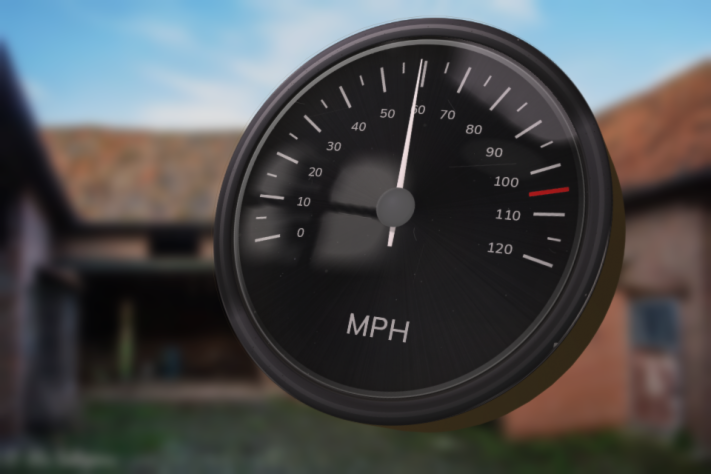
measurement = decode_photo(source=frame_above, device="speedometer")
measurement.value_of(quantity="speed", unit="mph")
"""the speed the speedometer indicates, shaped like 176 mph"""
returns 60 mph
